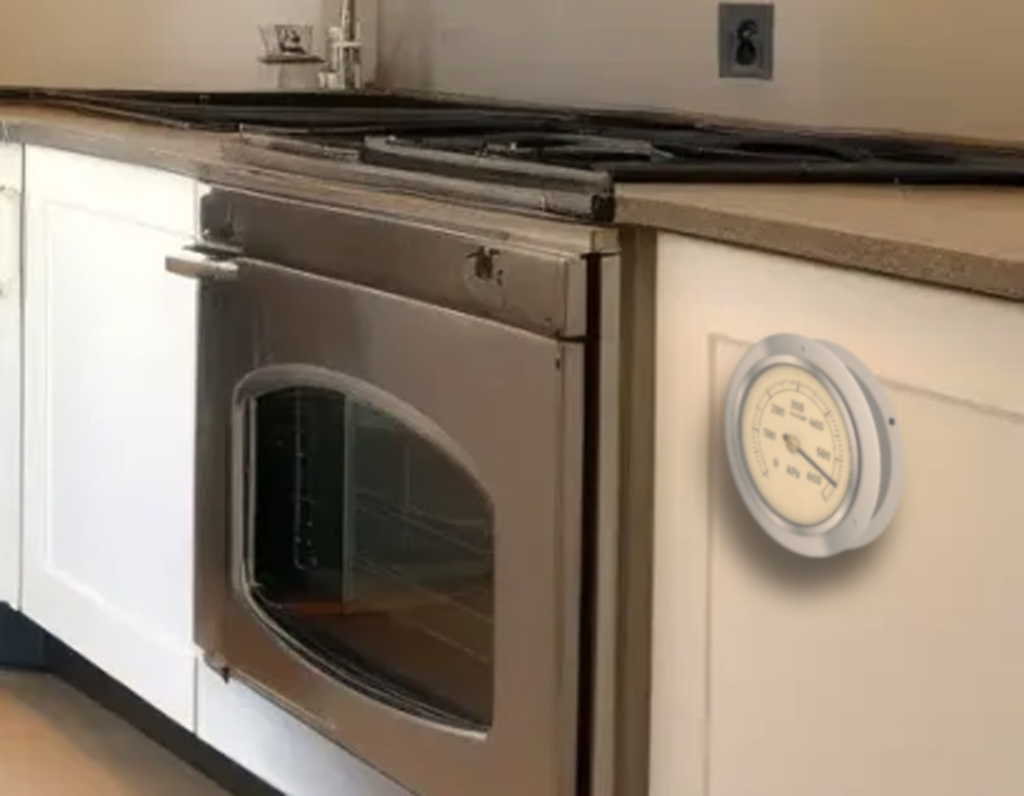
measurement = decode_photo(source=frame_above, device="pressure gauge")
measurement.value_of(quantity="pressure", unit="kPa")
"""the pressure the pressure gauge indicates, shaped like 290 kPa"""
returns 550 kPa
